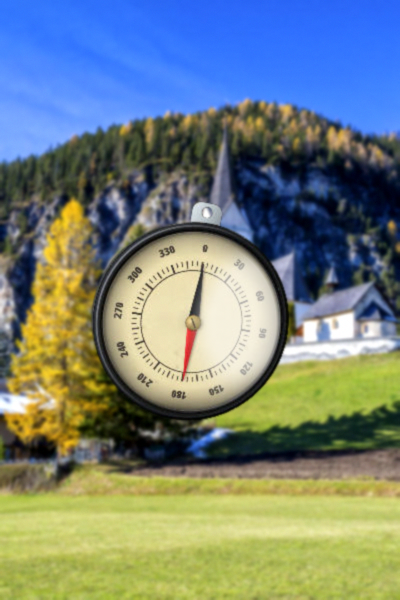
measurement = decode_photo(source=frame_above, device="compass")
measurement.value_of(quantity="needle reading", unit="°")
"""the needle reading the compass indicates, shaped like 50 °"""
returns 180 °
